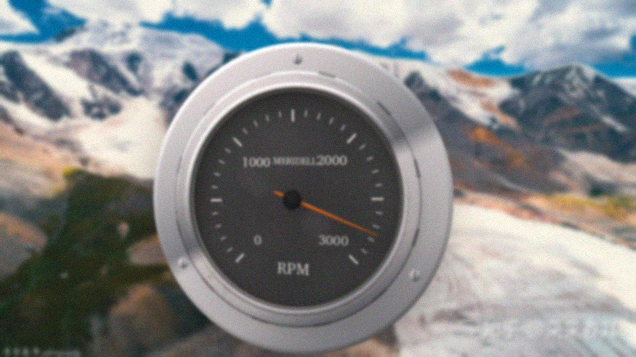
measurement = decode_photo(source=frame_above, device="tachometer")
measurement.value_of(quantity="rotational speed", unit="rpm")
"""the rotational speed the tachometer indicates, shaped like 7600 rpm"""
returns 2750 rpm
